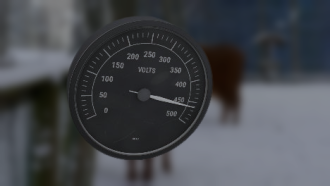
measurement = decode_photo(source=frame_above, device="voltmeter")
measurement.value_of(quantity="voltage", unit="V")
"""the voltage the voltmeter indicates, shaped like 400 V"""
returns 460 V
